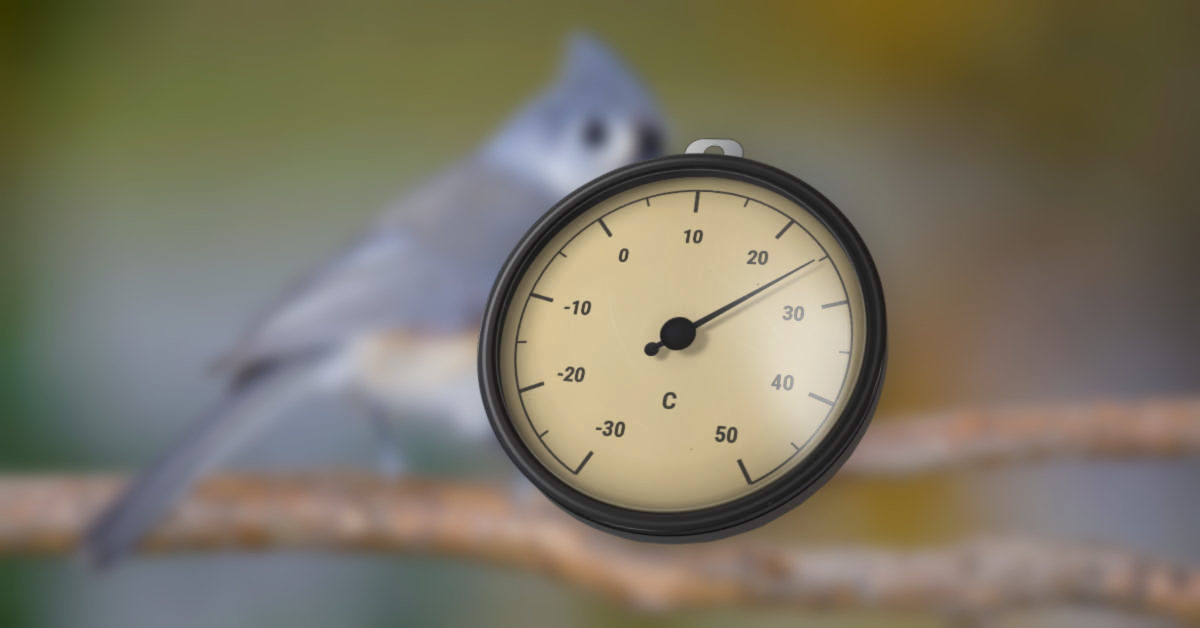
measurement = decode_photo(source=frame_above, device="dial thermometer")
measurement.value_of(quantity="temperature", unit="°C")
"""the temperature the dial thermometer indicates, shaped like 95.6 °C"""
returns 25 °C
